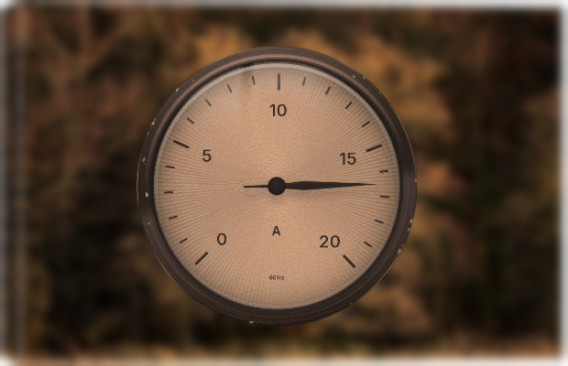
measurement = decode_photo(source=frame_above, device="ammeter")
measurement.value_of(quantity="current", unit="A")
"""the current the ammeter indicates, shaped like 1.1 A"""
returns 16.5 A
